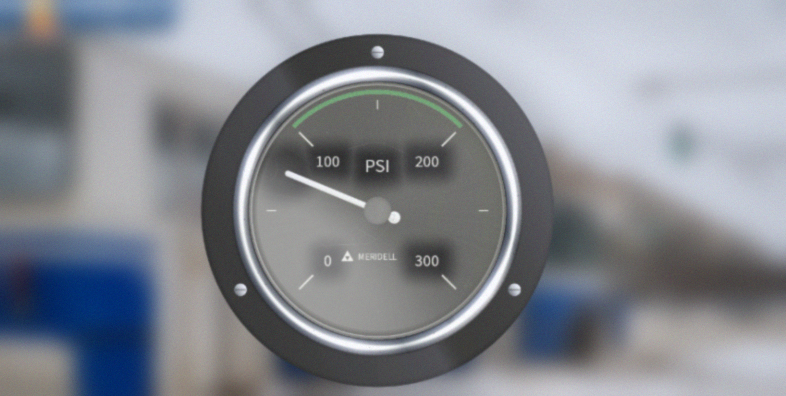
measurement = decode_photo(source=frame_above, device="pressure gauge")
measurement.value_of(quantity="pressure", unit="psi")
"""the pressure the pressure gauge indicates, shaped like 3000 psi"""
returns 75 psi
